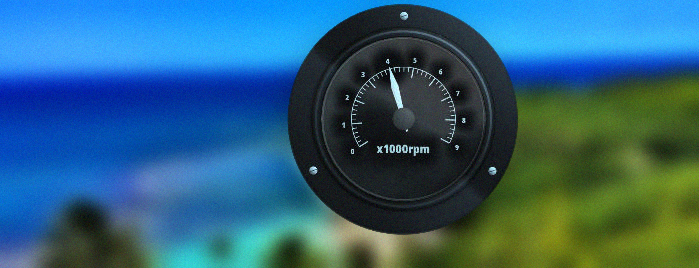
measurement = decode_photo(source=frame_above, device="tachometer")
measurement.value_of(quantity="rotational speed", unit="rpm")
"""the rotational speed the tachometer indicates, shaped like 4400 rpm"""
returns 4000 rpm
